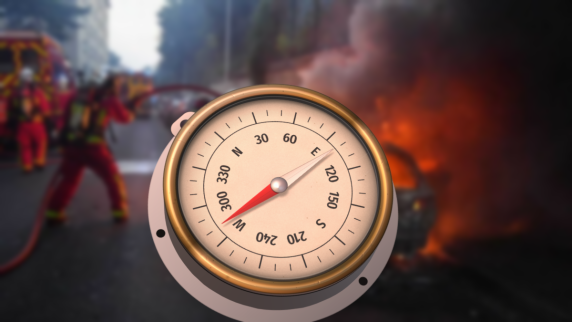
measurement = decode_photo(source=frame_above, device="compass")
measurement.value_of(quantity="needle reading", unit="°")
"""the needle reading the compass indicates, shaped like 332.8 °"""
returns 280 °
